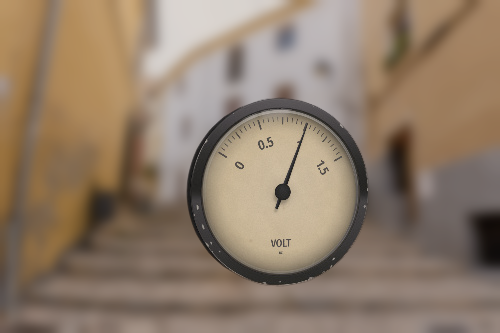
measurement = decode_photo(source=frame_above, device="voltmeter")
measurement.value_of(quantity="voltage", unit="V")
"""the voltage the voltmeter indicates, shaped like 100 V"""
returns 1 V
